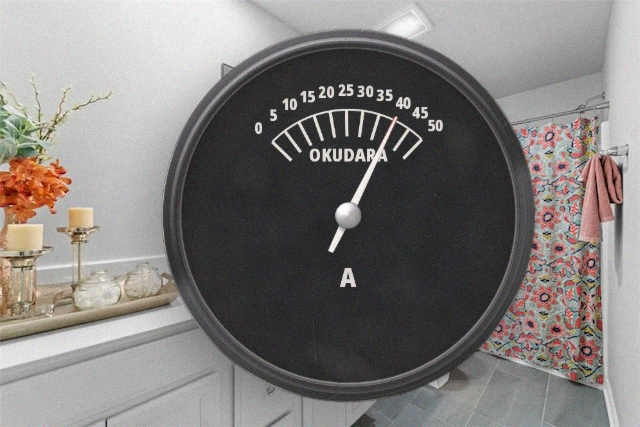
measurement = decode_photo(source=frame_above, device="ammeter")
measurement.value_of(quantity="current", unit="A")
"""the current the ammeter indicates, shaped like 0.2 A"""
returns 40 A
